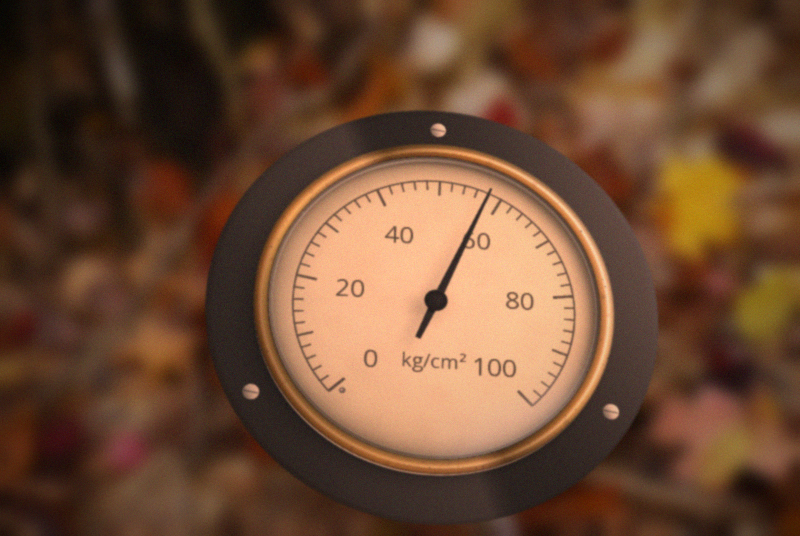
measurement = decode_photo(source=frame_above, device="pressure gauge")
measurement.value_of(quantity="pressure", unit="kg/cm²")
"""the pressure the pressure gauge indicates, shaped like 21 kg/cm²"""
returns 58 kg/cm²
